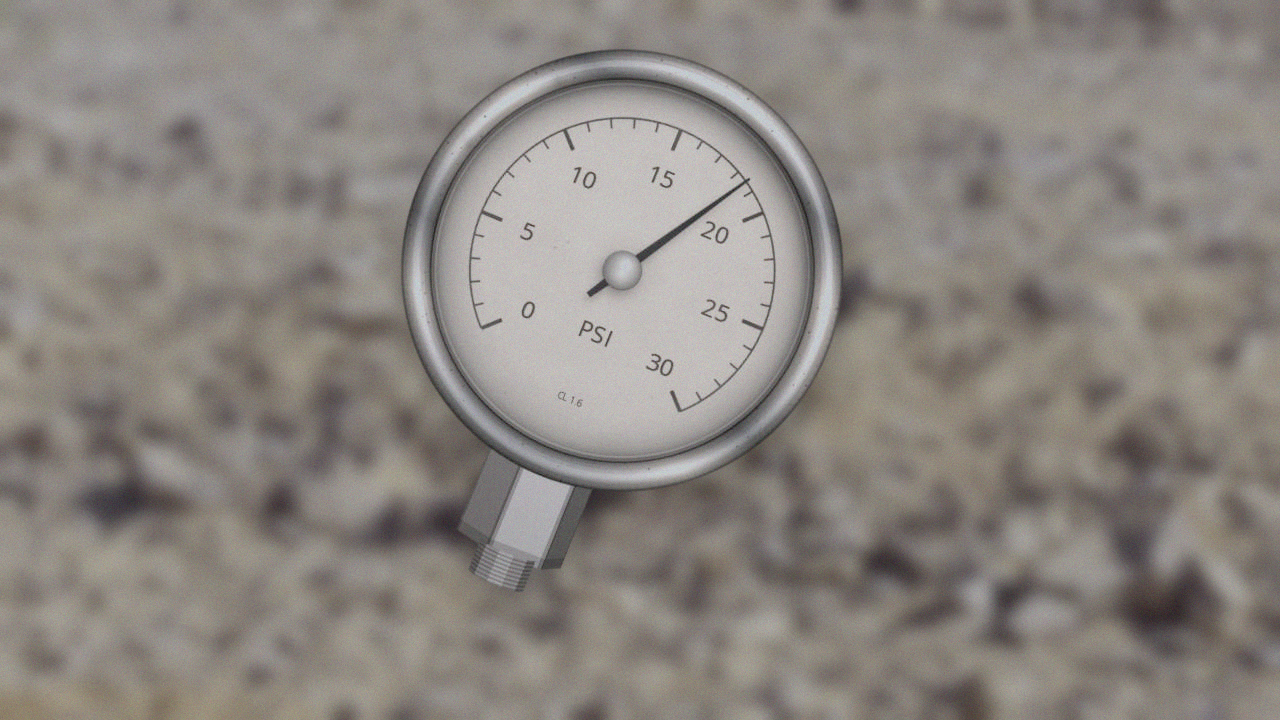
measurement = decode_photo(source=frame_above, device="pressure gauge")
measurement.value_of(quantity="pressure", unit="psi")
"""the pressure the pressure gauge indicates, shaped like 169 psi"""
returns 18.5 psi
